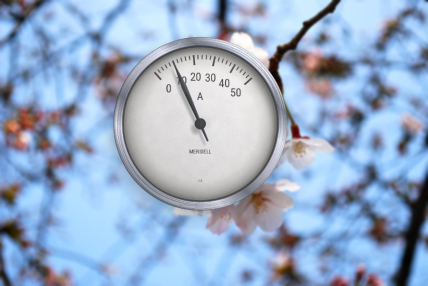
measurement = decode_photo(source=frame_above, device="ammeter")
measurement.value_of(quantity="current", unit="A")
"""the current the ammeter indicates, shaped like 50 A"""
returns 10 A
